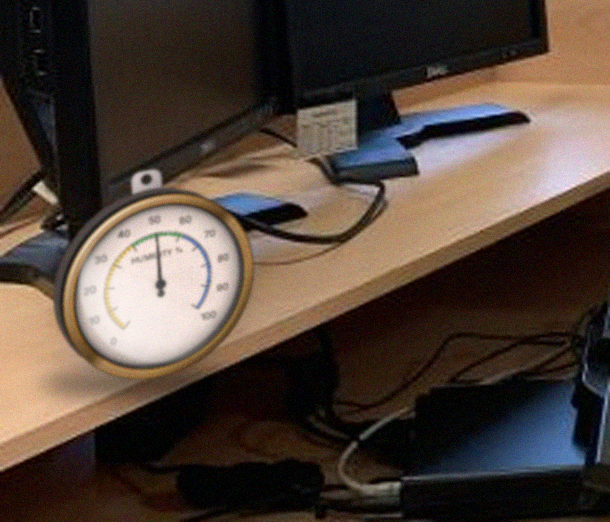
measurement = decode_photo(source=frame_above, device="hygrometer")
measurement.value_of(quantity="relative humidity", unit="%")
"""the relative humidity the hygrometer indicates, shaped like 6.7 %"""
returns 50 %
